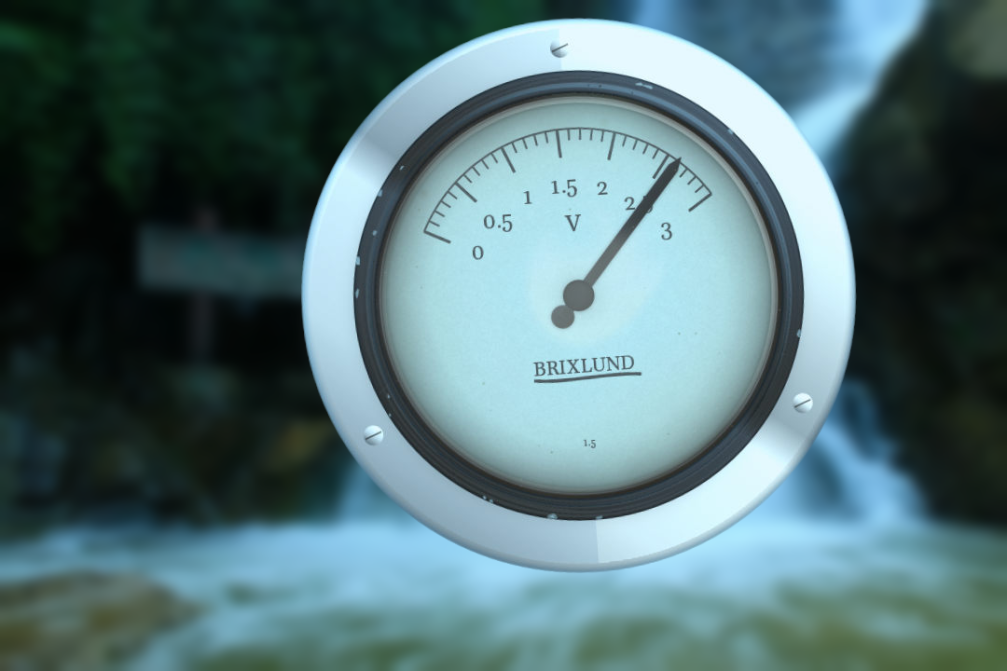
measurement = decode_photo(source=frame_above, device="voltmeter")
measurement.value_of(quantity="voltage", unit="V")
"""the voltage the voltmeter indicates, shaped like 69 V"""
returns 2.6 V
